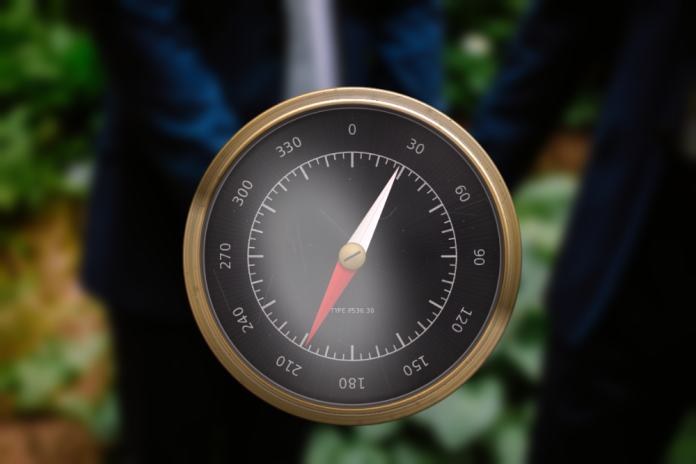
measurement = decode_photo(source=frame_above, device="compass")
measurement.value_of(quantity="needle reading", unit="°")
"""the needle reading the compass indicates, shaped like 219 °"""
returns 207.5 °
